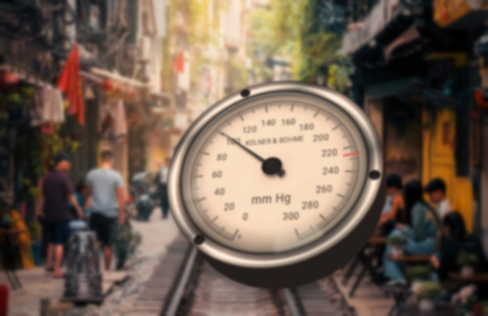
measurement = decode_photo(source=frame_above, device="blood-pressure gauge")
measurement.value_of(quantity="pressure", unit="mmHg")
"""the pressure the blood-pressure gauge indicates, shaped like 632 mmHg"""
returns 100 mmHg
